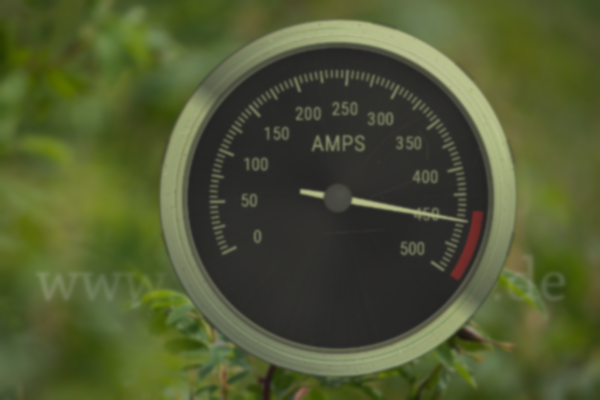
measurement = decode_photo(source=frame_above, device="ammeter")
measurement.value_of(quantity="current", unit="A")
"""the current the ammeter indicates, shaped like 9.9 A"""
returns 450 A
